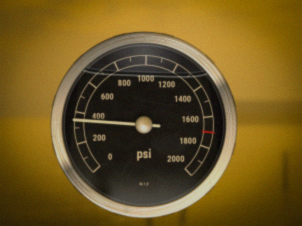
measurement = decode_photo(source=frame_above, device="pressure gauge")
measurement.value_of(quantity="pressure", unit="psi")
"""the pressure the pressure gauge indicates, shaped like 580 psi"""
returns 350 psi
